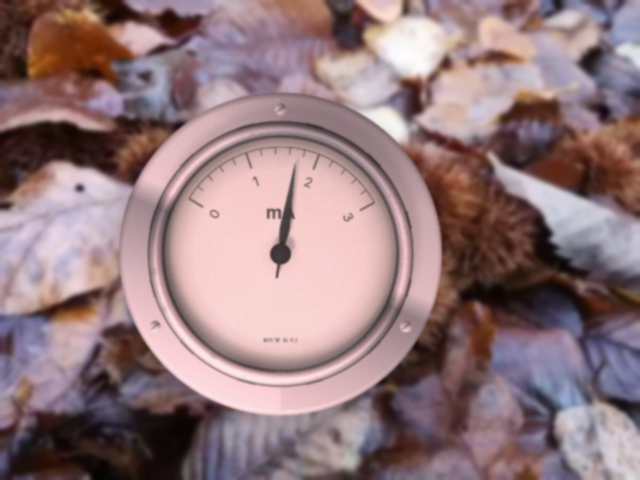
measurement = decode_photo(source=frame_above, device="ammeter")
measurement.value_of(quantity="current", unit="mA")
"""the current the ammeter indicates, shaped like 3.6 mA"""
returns 1.7 mA
